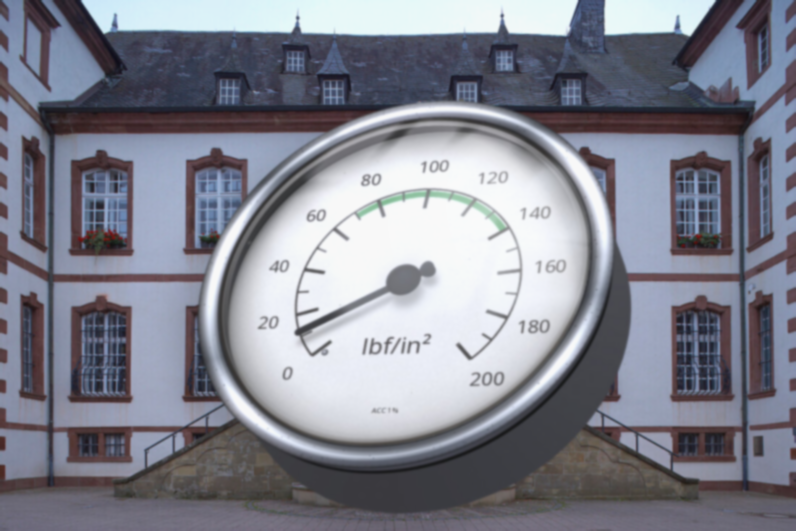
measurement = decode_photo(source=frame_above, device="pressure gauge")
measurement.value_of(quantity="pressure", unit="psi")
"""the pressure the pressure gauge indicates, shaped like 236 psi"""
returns 10 psi
